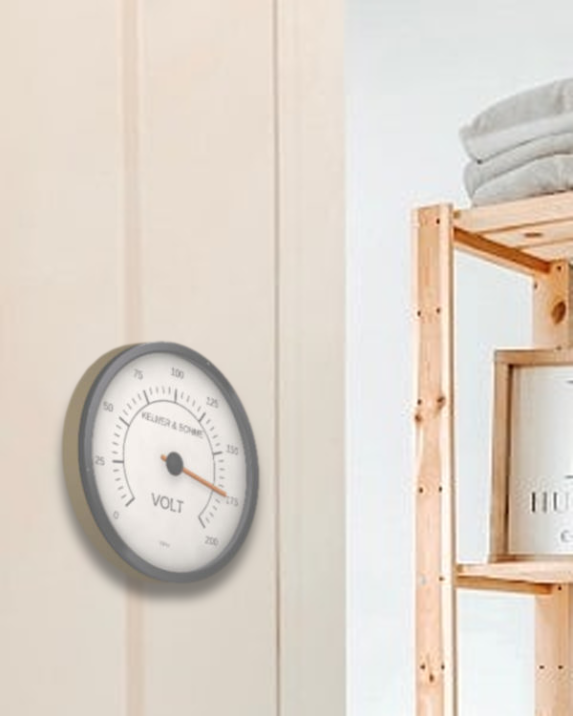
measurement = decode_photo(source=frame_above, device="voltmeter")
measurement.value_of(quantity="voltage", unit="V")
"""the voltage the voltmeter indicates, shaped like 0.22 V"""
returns 175 V
